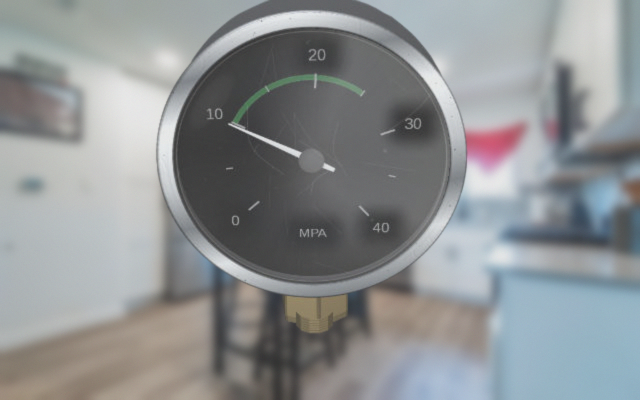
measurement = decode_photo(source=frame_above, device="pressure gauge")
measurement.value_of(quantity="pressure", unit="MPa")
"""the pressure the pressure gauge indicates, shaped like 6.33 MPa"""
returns 10 MPa
